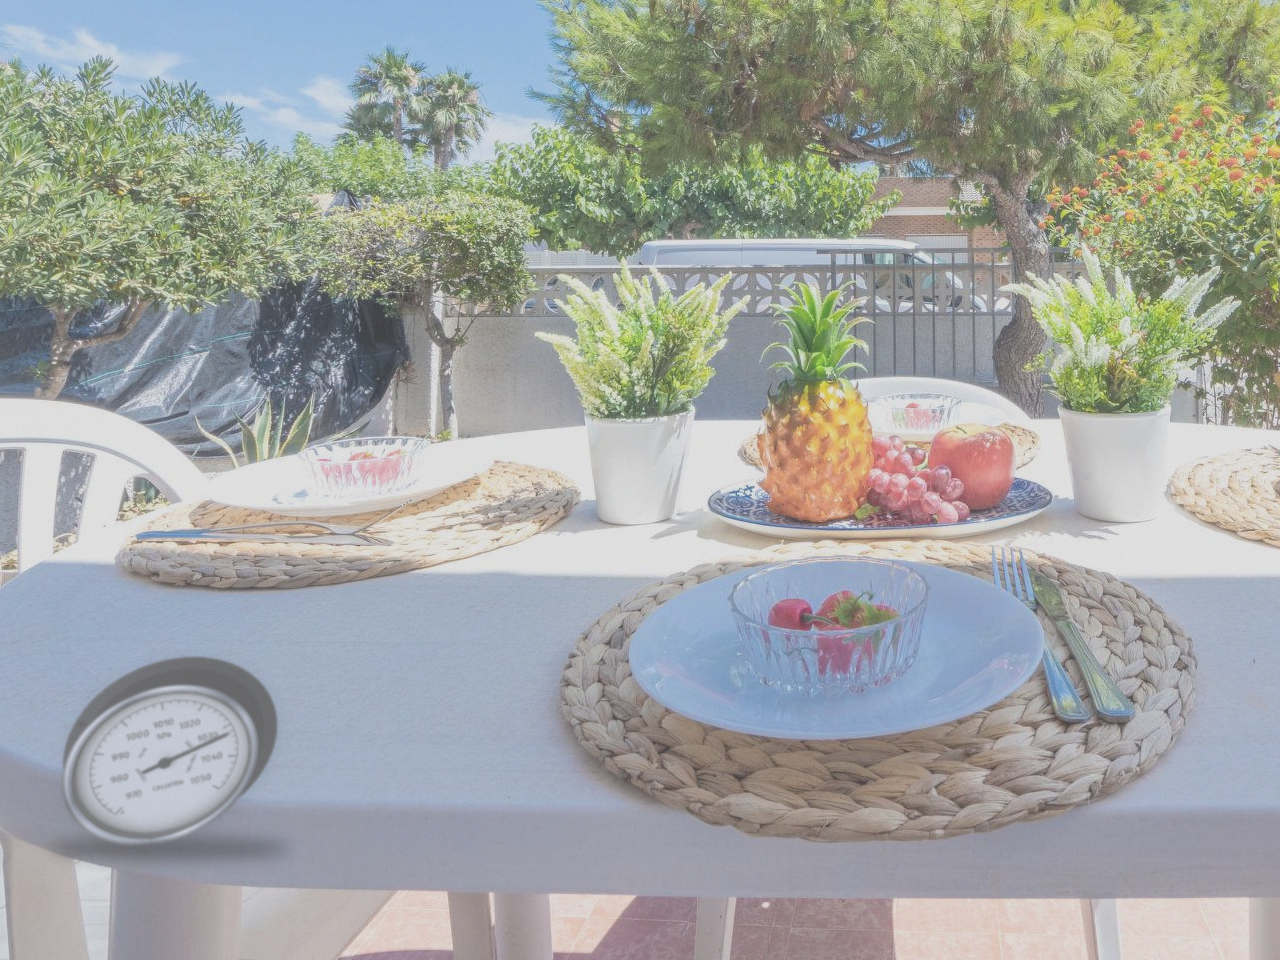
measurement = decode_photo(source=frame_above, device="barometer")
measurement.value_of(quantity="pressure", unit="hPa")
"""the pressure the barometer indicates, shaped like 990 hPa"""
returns 1032 hPa
